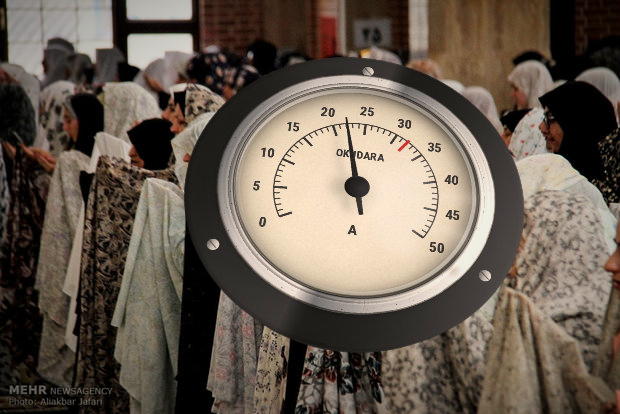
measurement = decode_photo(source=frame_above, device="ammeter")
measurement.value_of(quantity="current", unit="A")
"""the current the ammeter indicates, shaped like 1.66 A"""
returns 22 A
